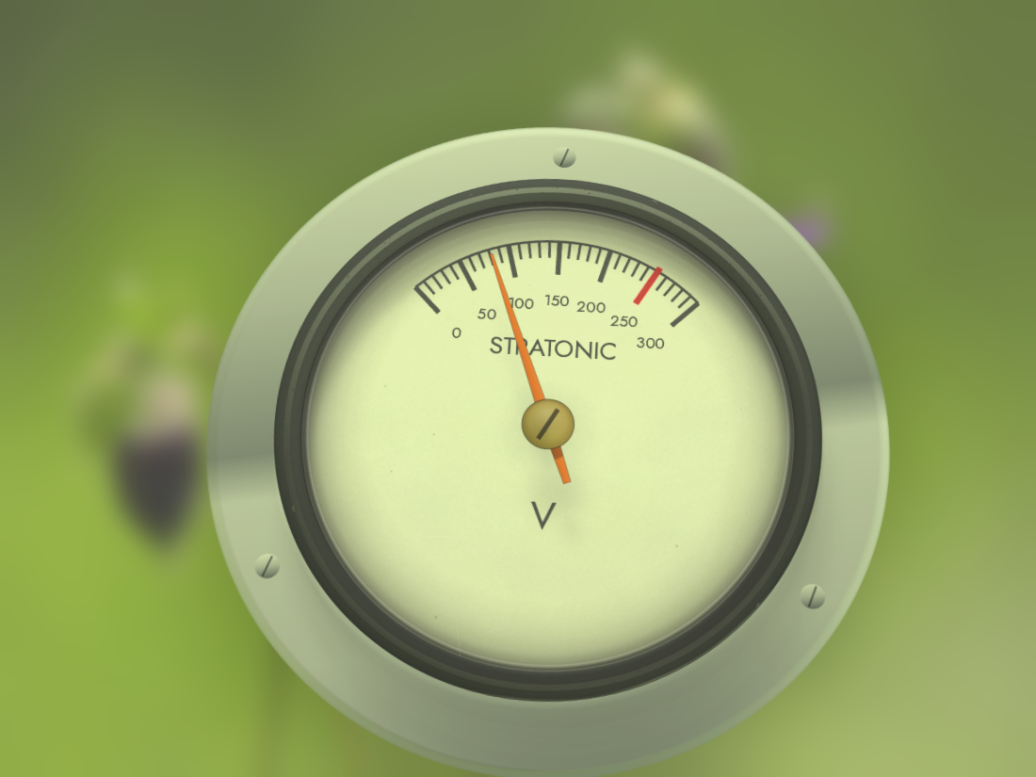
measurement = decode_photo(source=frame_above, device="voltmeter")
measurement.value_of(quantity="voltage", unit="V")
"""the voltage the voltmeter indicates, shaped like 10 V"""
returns 80 V
